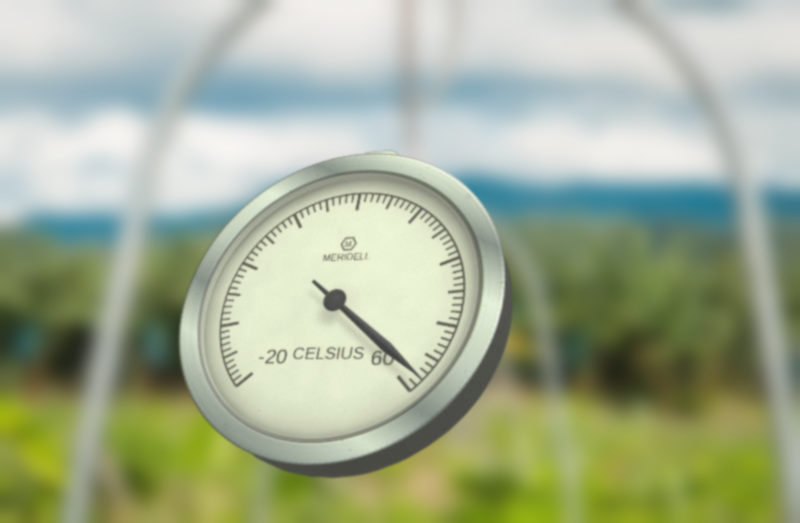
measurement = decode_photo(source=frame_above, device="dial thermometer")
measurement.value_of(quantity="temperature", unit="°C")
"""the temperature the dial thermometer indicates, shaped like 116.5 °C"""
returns 58 °C
